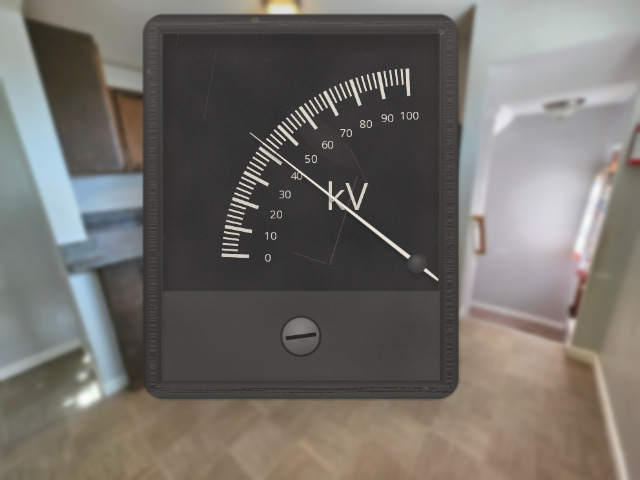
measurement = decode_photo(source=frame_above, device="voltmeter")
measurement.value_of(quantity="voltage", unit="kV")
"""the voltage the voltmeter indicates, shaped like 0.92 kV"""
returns 42 kV
